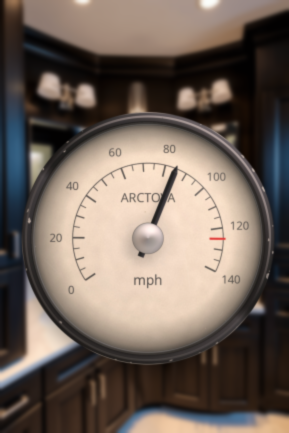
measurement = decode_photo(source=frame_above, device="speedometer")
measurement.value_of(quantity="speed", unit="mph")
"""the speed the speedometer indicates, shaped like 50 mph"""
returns 85 mph
